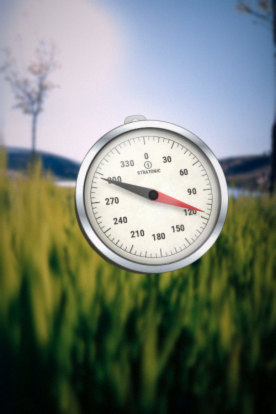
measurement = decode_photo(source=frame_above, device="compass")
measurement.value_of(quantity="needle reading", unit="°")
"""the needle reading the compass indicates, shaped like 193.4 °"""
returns 115 °
